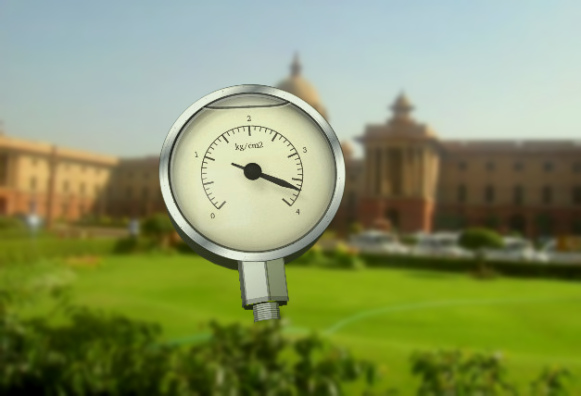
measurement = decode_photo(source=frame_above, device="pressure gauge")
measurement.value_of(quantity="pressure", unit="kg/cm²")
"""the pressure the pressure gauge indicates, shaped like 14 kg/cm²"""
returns 3.7 kg/cm²
